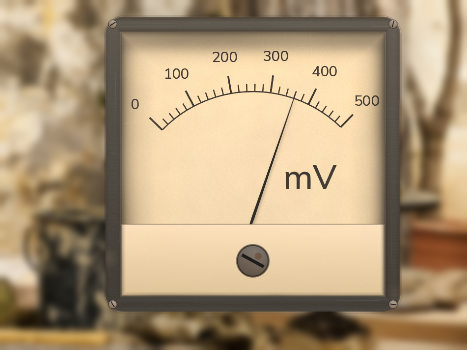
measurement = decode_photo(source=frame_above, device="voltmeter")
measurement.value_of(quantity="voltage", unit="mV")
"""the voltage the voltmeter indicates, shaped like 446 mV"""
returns 360 mV
